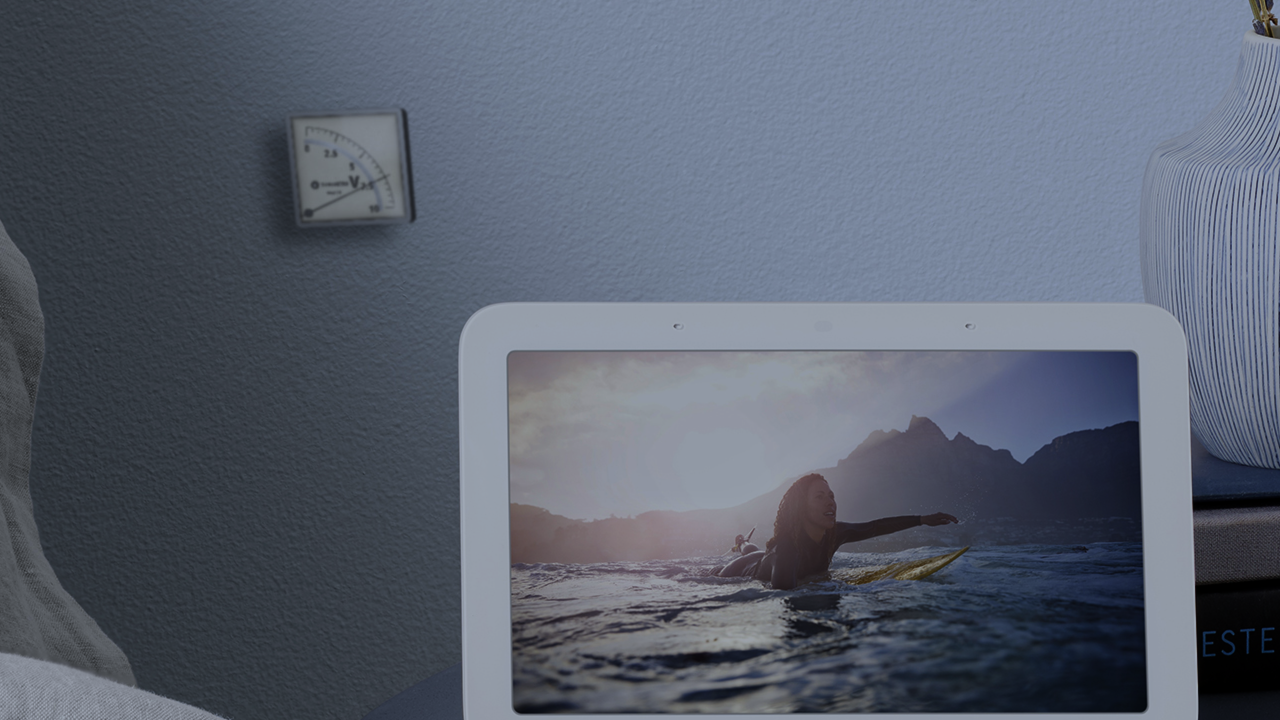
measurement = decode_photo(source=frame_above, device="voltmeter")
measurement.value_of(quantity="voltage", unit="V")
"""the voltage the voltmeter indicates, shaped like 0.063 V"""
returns 7.5 V
